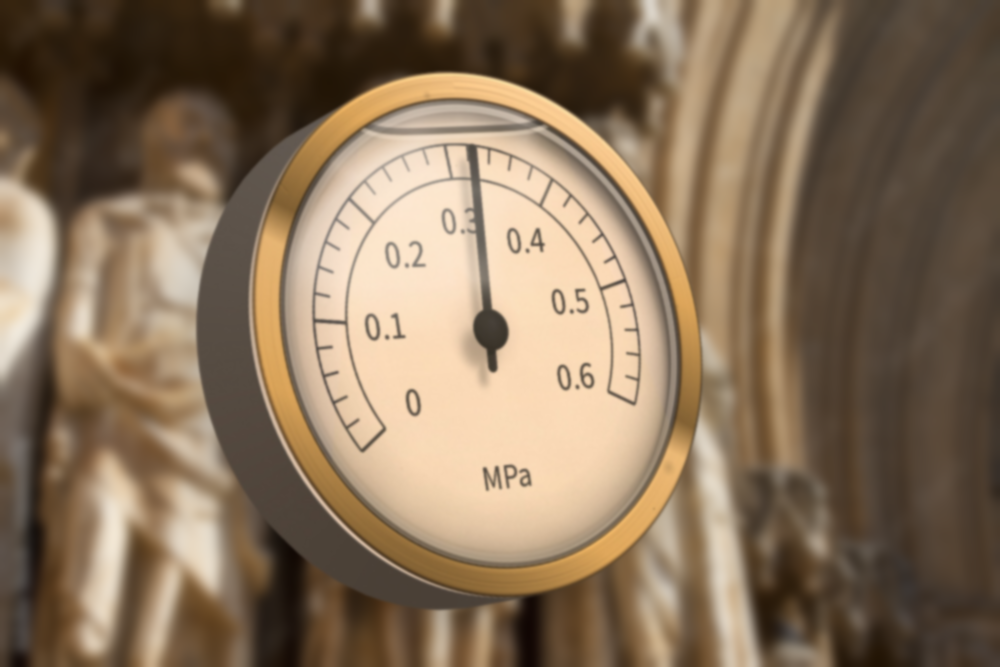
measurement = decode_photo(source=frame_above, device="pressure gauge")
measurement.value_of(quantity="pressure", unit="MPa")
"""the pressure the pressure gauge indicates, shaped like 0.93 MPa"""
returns 0.32 MPa
